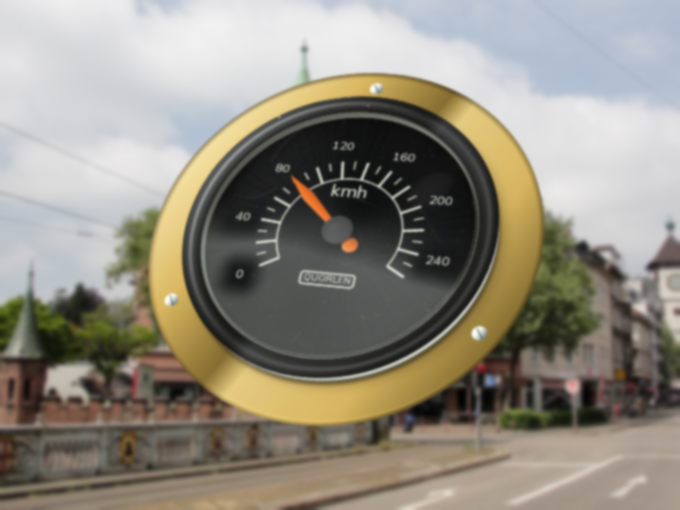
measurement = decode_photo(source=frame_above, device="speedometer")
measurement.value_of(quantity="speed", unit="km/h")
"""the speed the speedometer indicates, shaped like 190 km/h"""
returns 80 km/h
